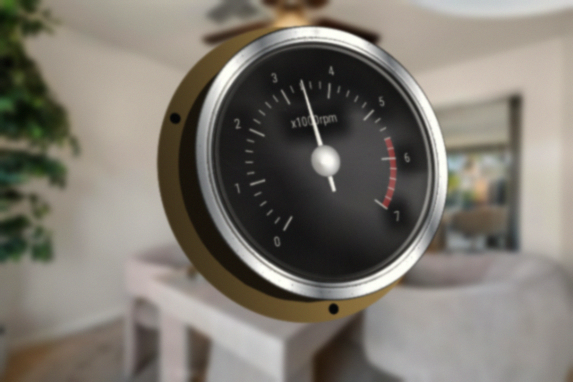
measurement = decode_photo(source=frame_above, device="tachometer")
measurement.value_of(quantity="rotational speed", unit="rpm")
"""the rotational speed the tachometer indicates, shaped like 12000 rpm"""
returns 3400 rpm
